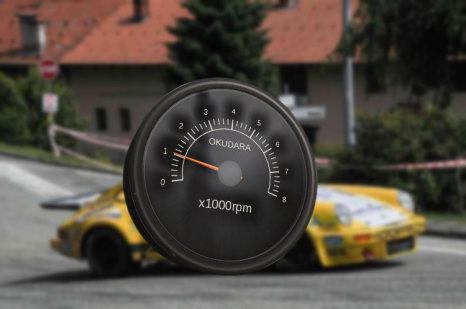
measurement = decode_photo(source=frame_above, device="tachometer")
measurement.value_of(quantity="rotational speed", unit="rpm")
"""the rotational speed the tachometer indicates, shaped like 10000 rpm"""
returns 1000 rpm
